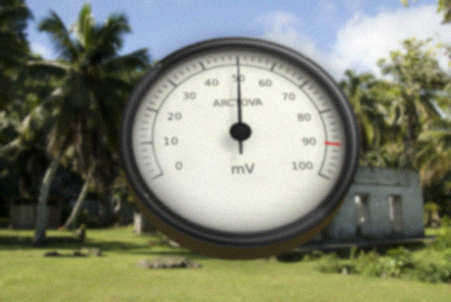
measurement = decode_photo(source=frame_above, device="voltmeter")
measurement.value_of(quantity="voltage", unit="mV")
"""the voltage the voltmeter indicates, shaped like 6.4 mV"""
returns 50 mV
